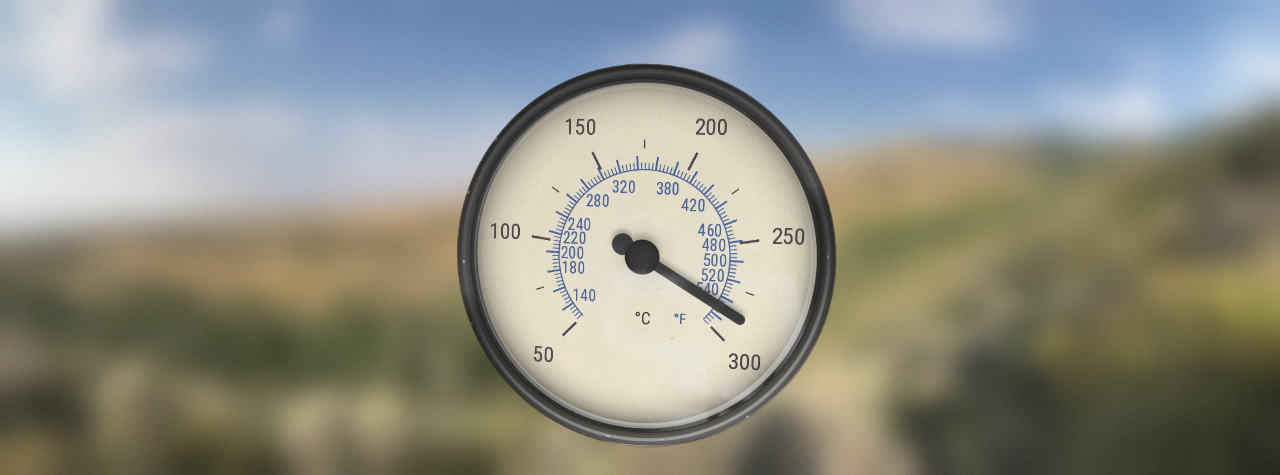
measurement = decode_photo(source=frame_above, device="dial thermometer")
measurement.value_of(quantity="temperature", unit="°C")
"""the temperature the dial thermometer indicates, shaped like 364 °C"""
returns 287.5 °C
